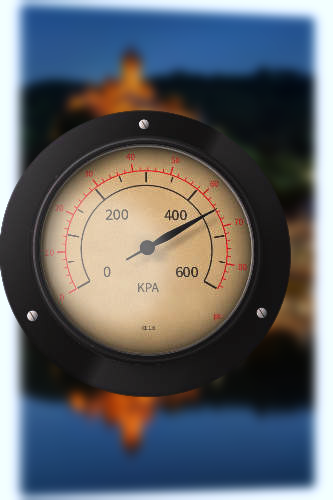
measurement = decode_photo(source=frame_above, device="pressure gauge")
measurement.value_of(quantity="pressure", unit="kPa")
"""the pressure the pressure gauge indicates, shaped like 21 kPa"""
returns 450 kPa
